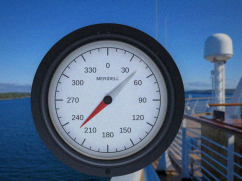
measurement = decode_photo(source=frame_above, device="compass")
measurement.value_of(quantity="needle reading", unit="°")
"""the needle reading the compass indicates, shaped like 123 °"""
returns 225 °
